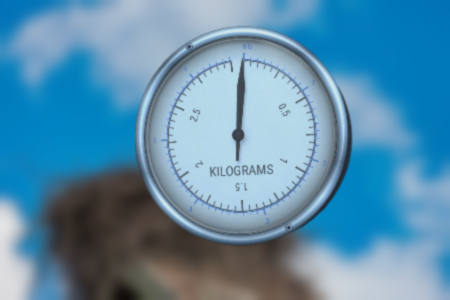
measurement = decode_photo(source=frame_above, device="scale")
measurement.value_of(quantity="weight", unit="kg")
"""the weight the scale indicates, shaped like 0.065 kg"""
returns 0 kg
